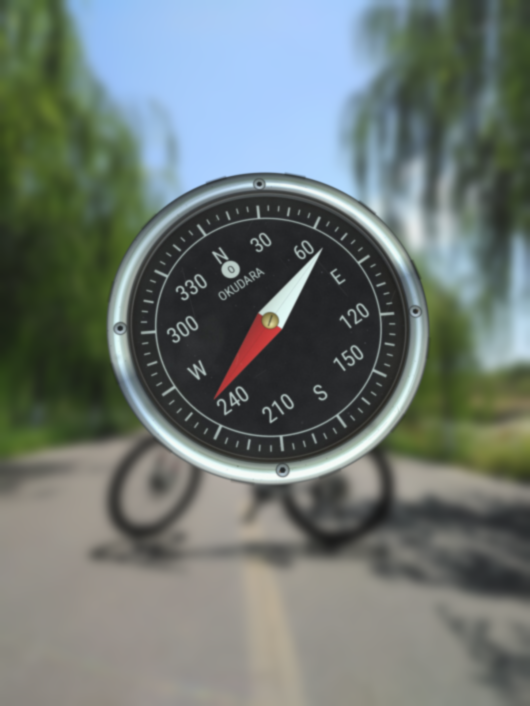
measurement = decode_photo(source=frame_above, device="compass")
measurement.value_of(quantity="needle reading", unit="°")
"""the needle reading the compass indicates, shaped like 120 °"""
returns 250 °
